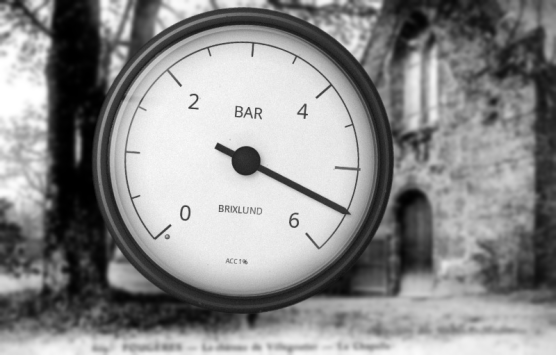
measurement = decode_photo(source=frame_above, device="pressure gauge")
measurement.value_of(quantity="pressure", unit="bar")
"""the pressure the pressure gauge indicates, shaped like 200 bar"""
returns 5.5 bar
